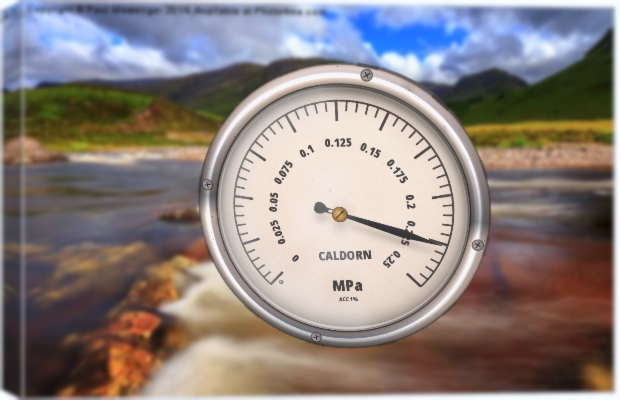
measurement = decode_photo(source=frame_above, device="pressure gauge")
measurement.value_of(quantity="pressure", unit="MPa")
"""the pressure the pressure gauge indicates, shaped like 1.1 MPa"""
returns 0.225 MPa
